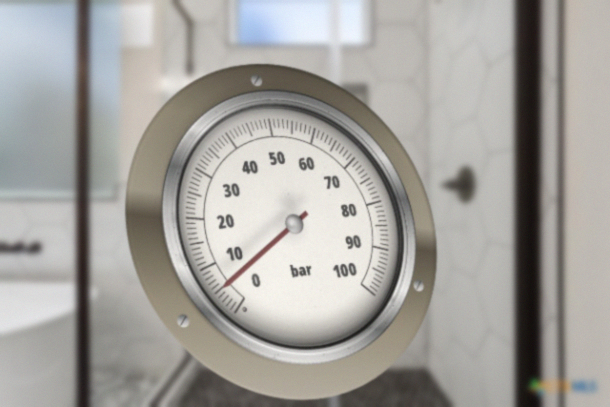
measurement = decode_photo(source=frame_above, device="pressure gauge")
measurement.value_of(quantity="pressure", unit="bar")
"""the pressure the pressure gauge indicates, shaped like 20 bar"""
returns 5 bar
